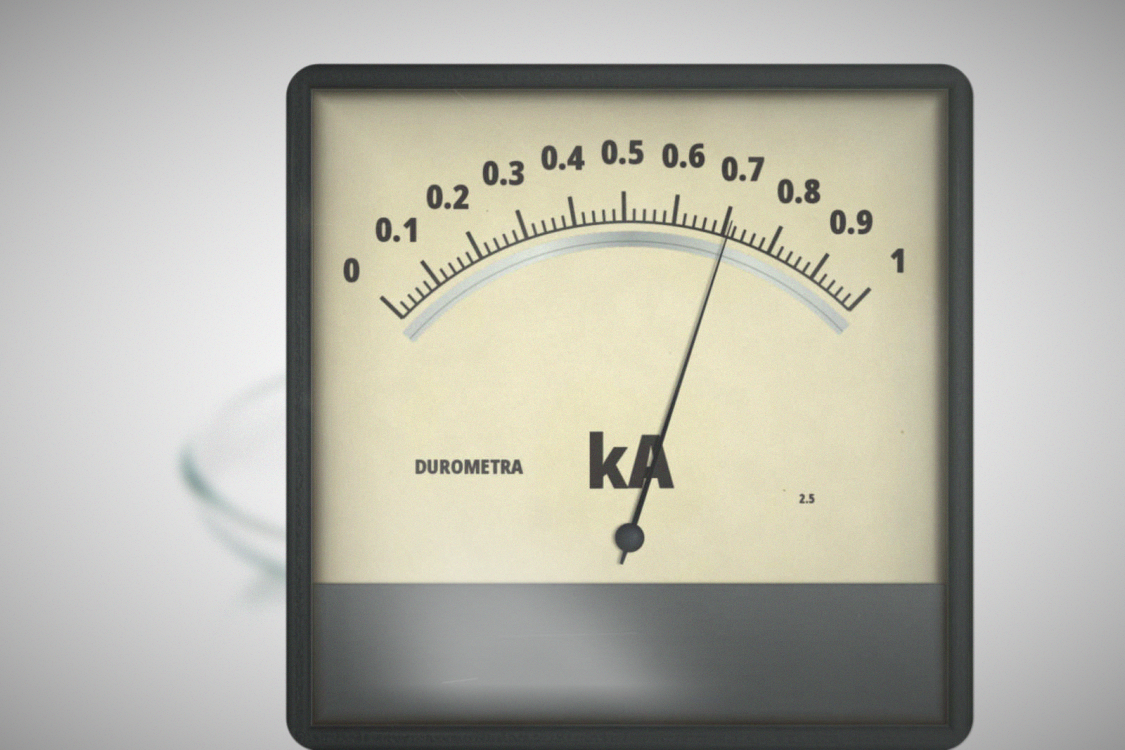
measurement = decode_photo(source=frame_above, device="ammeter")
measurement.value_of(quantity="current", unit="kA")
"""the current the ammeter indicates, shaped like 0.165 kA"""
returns 0.71 kA
